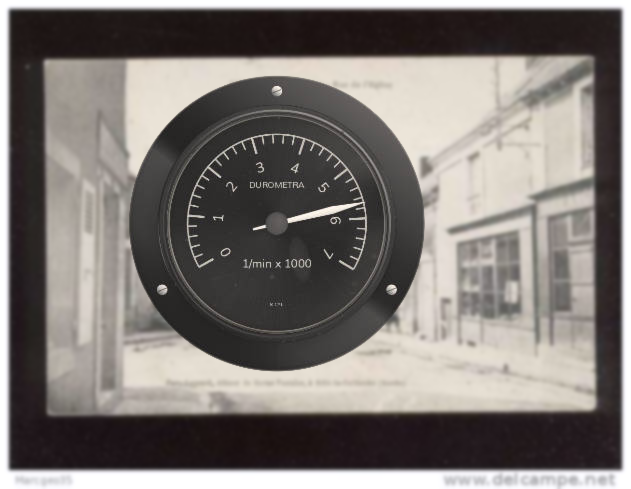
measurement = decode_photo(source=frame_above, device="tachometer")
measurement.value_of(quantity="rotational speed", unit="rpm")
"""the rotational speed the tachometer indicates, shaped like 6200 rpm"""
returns 5700 rpm
